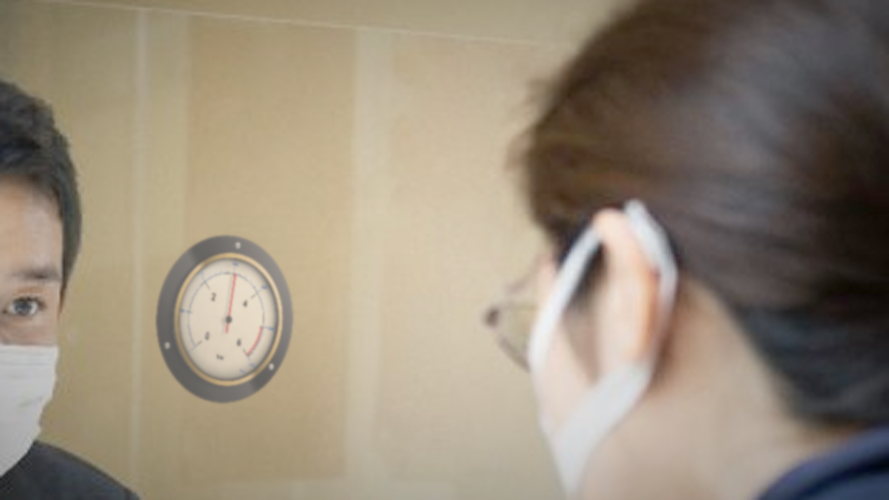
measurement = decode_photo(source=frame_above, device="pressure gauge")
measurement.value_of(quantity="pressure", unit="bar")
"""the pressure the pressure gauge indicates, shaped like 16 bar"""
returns 3 bar
